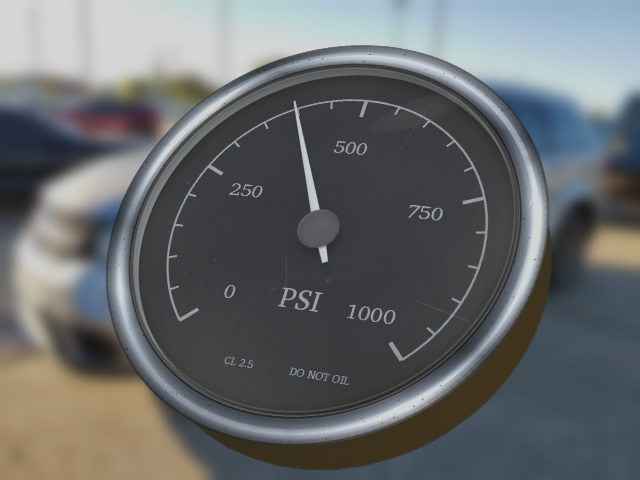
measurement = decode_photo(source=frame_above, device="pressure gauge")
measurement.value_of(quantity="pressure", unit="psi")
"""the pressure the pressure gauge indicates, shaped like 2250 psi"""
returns 400 psi
